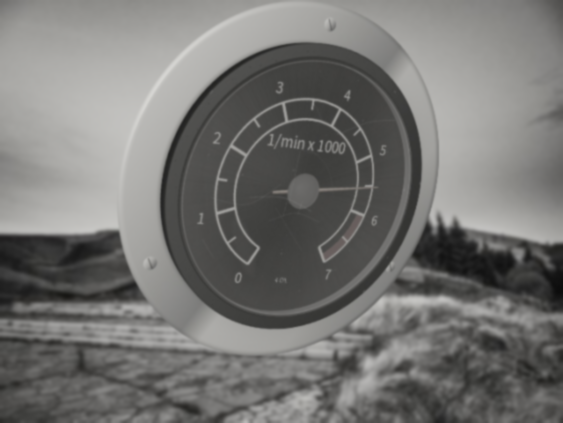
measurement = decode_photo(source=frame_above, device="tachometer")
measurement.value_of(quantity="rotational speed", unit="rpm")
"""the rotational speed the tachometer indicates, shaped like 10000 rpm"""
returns 5500 rpm
